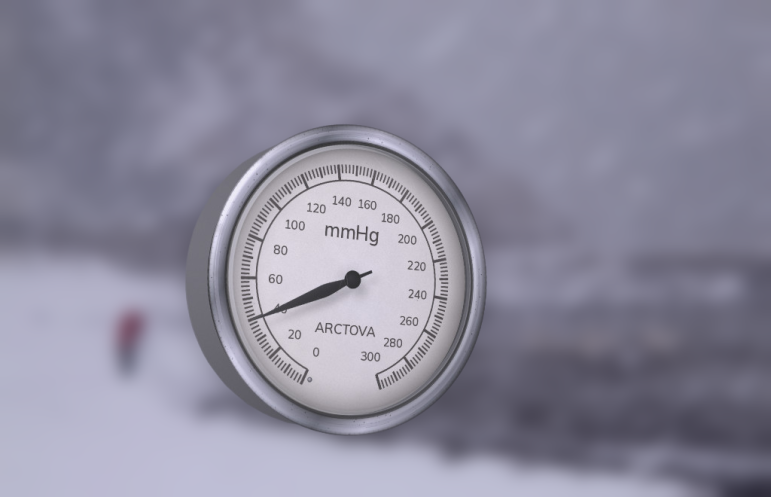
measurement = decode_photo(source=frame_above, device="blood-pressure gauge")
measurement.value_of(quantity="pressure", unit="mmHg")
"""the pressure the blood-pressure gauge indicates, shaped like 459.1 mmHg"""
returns 40 mmHg
